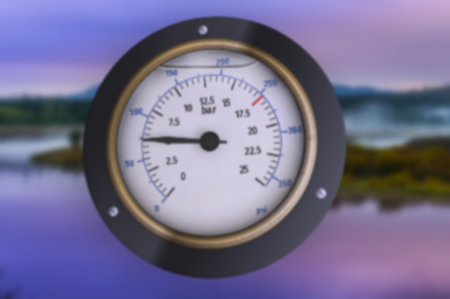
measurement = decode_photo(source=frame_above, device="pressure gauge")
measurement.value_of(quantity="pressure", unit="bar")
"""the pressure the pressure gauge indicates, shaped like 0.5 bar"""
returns 5 bar
